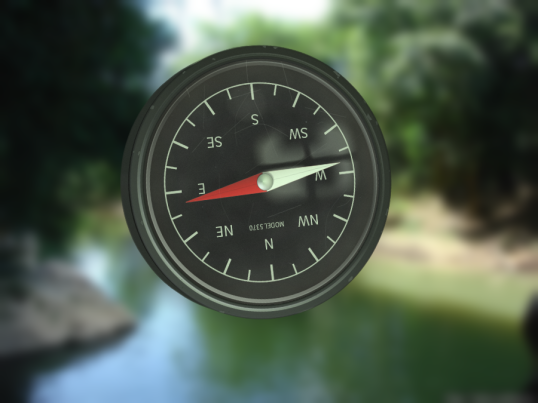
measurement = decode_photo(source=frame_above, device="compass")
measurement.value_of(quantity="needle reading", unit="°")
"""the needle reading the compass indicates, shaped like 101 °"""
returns 82.5 °
